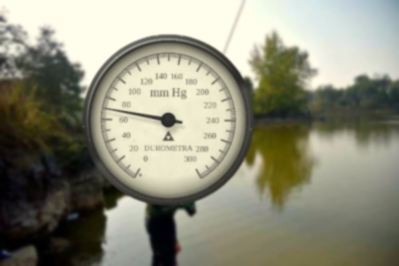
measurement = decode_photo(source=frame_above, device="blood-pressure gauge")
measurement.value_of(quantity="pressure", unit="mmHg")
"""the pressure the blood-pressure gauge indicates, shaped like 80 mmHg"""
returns 70 mmHg
